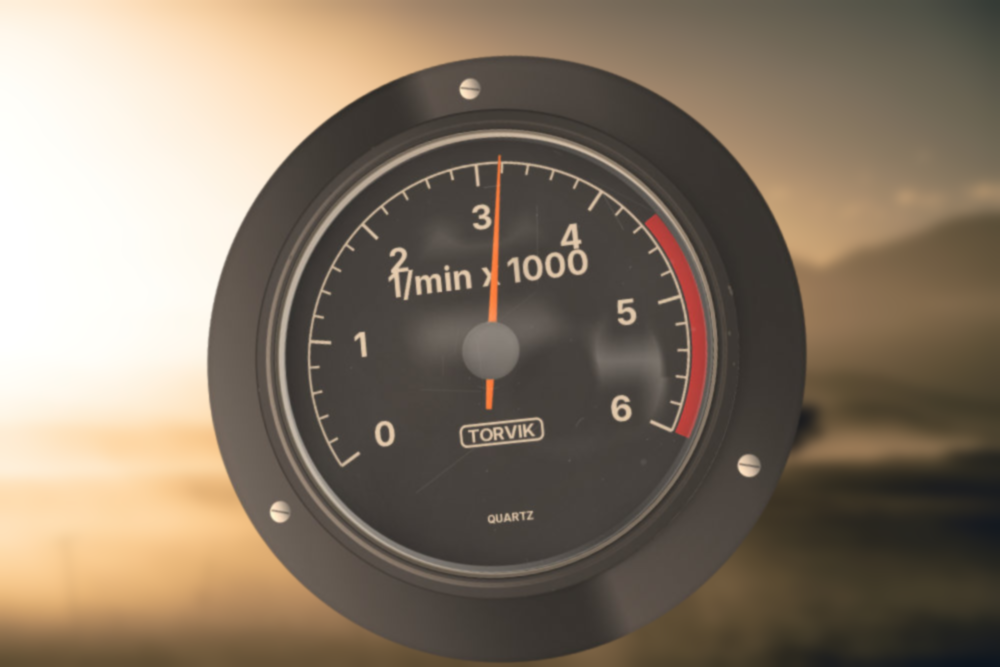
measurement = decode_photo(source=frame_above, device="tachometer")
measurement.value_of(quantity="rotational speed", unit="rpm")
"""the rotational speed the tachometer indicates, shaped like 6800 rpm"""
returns 3200 rpm
